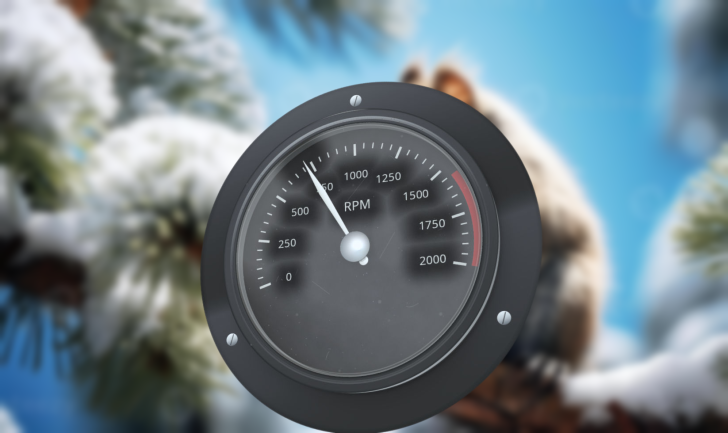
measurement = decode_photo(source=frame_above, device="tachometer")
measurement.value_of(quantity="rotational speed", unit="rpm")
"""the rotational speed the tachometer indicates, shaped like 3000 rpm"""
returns 725 rpm
